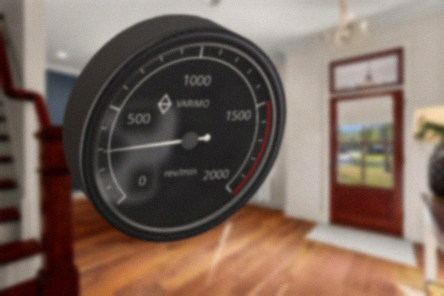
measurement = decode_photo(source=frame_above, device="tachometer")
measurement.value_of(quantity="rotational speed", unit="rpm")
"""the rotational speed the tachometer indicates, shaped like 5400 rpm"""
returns 300 rpm
